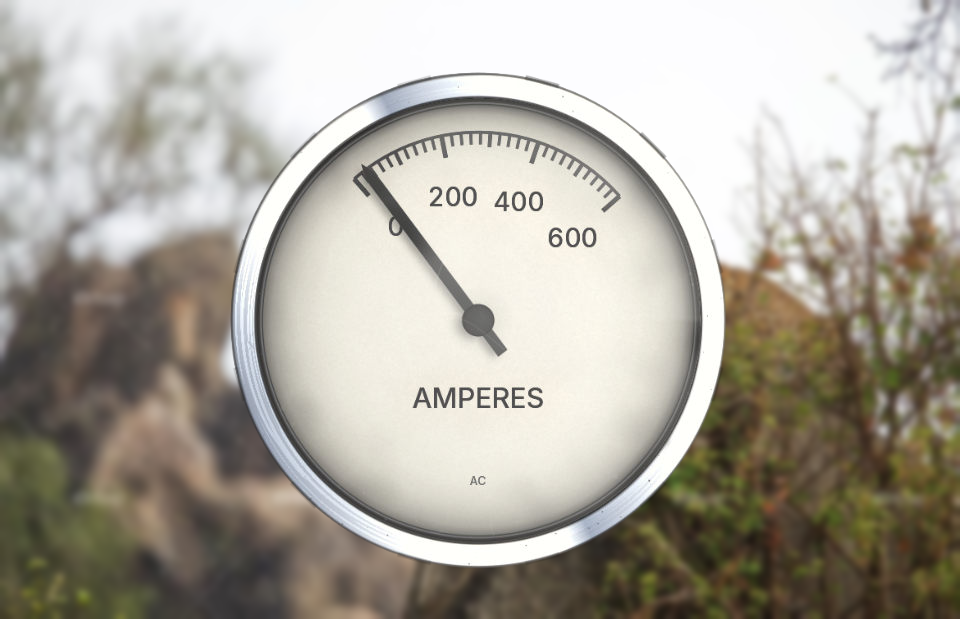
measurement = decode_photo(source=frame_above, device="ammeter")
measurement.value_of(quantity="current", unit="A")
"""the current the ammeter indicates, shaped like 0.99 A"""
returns 30 A
